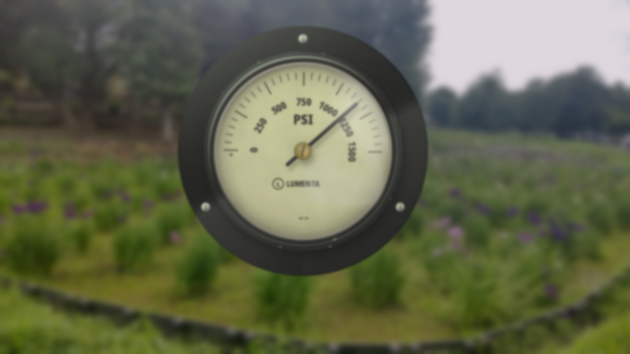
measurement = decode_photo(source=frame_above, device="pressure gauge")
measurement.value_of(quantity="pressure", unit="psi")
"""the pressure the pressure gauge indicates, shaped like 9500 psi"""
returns 1150 psi
